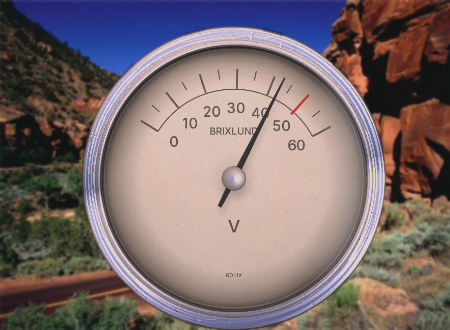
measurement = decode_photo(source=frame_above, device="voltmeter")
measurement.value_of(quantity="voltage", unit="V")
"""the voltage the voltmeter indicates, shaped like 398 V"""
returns 42.5 V
